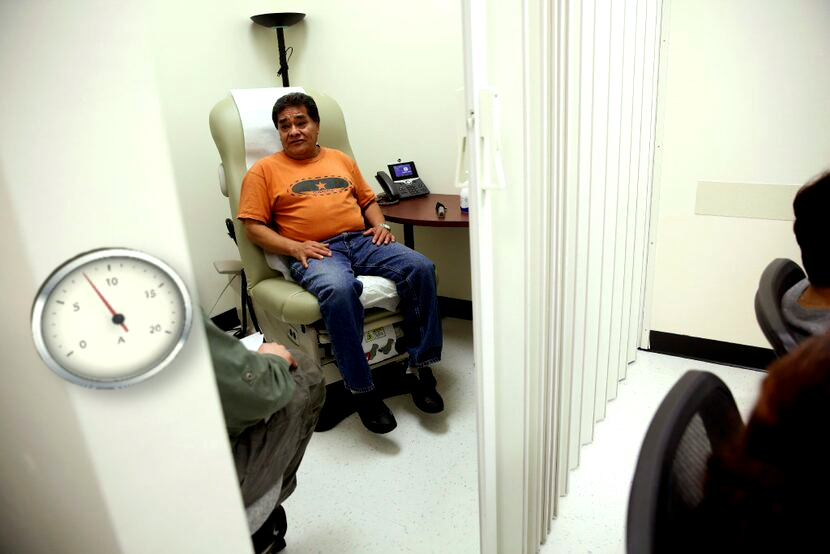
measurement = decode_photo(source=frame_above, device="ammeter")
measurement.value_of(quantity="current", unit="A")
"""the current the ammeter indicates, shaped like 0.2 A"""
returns 8 A
